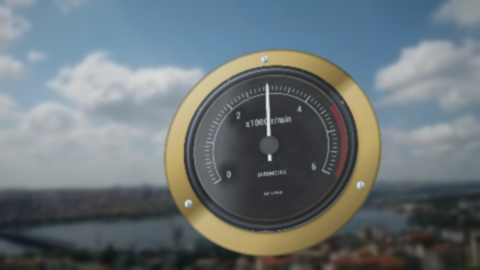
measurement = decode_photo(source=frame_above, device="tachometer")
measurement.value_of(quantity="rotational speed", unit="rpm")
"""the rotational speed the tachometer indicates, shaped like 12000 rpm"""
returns 3000 rpm
